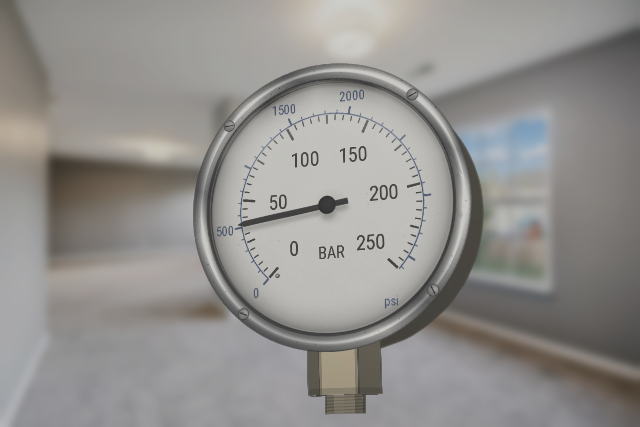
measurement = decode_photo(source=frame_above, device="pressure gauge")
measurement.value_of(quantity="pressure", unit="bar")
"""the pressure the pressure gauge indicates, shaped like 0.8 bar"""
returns 35 bar
